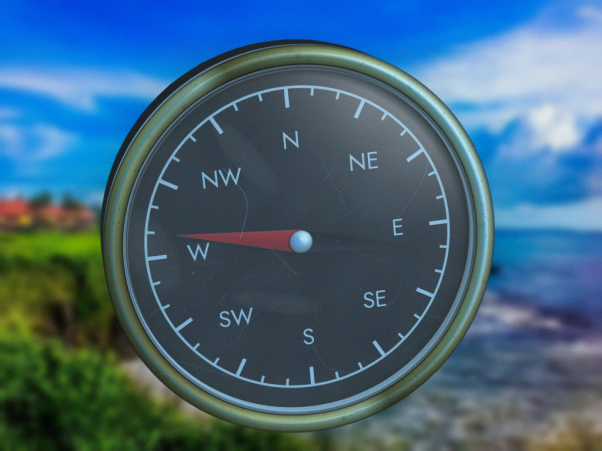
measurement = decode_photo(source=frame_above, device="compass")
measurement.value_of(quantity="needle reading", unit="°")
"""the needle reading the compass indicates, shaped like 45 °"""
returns 280 °
